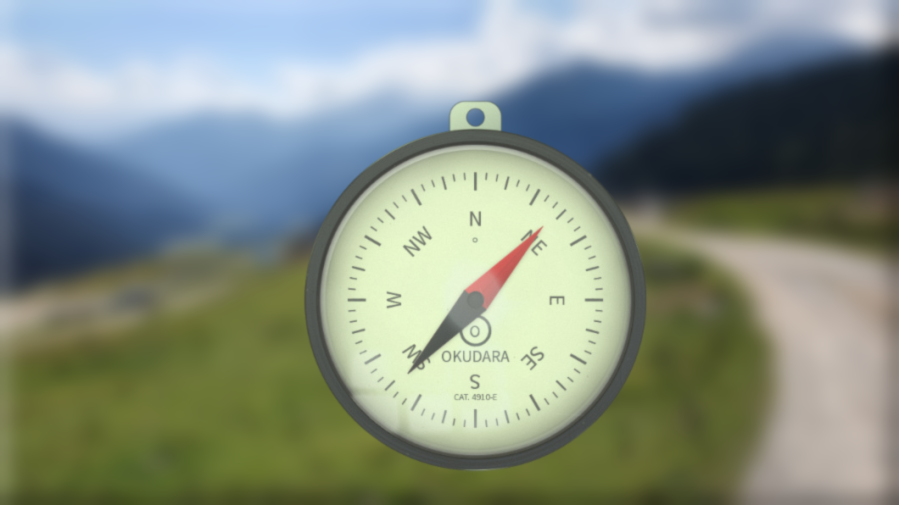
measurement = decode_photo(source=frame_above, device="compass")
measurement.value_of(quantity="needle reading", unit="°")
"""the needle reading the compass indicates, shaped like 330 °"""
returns 42.5 °
